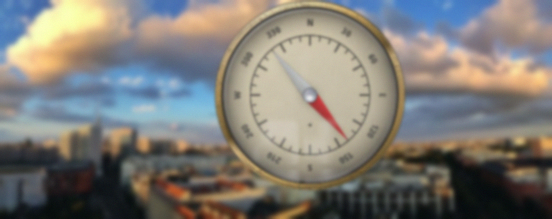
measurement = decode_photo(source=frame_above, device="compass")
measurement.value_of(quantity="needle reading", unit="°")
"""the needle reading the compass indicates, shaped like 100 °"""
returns 140 °
